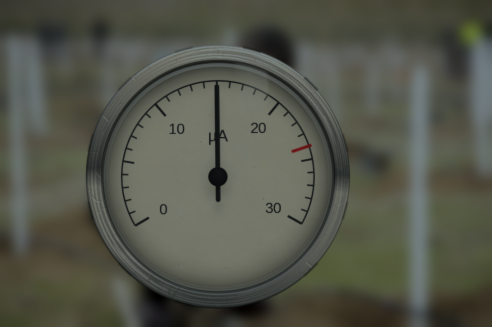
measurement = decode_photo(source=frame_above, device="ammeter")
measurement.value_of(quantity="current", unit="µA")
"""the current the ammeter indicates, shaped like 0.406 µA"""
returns 15 µA
